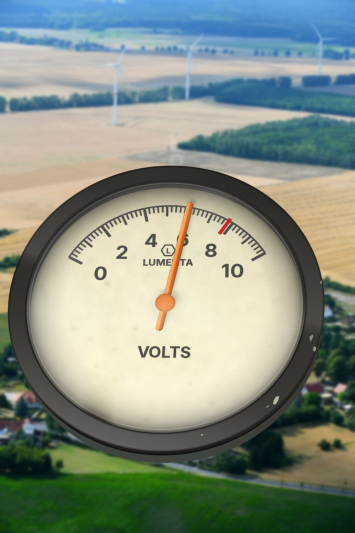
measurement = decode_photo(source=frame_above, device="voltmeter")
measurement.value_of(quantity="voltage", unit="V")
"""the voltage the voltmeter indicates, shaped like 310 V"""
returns 6 V
